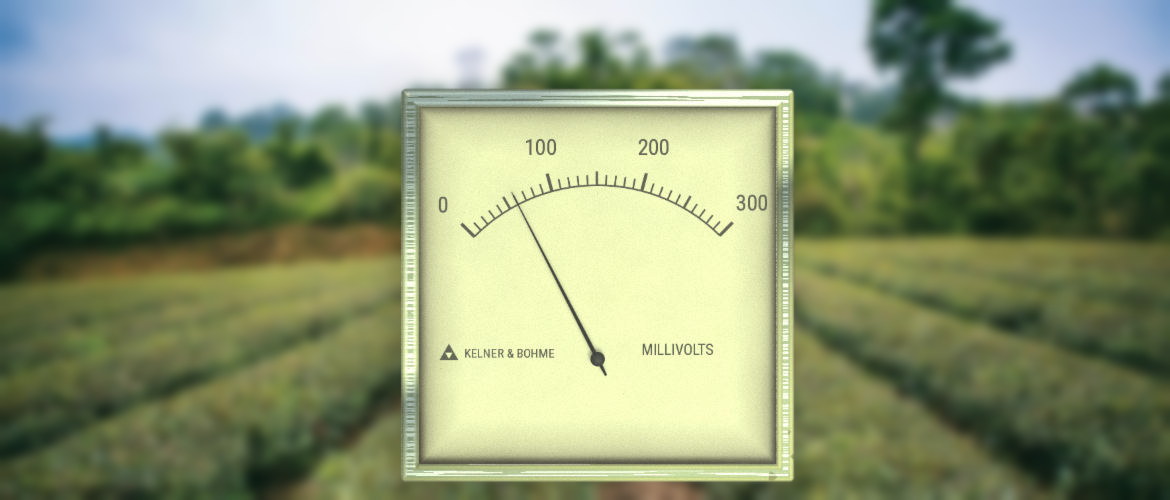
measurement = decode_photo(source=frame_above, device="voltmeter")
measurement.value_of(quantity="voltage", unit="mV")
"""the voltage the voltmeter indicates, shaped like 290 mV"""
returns 60 mV
